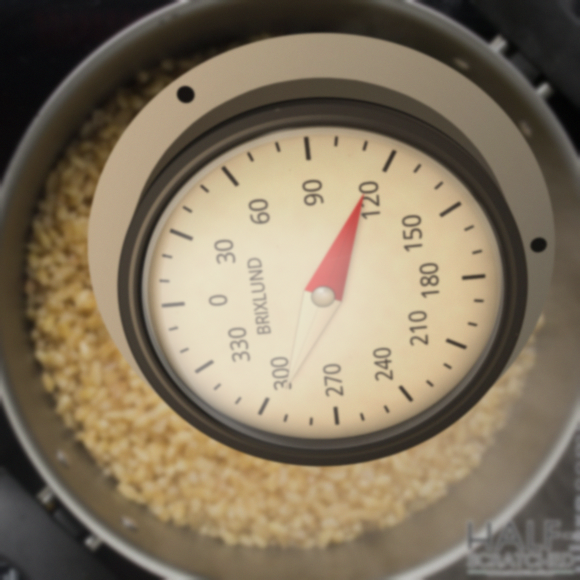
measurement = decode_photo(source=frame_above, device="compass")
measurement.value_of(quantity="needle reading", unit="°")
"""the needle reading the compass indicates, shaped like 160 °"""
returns 115 °
